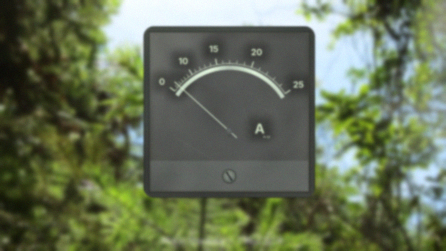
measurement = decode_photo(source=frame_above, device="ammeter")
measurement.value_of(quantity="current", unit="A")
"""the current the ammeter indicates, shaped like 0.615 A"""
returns 5 A
